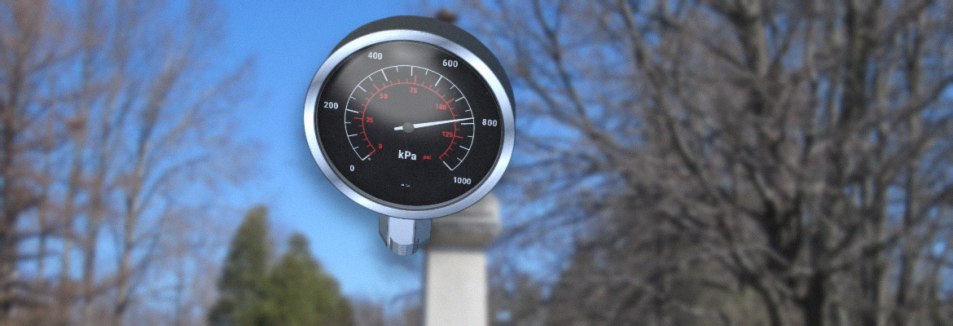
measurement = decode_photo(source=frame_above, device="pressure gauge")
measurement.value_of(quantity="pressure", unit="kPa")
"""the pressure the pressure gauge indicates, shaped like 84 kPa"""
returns 775 kPa
